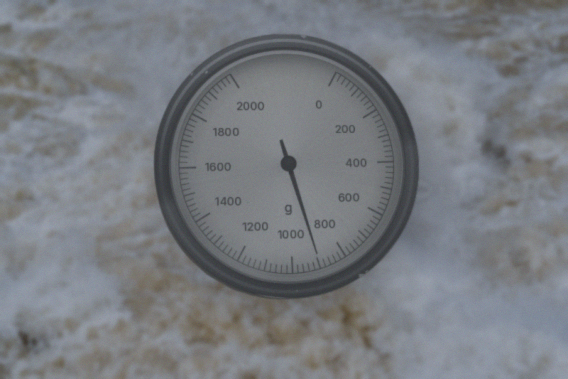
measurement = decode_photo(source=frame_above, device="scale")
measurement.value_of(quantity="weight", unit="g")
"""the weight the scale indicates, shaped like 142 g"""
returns 900 g
